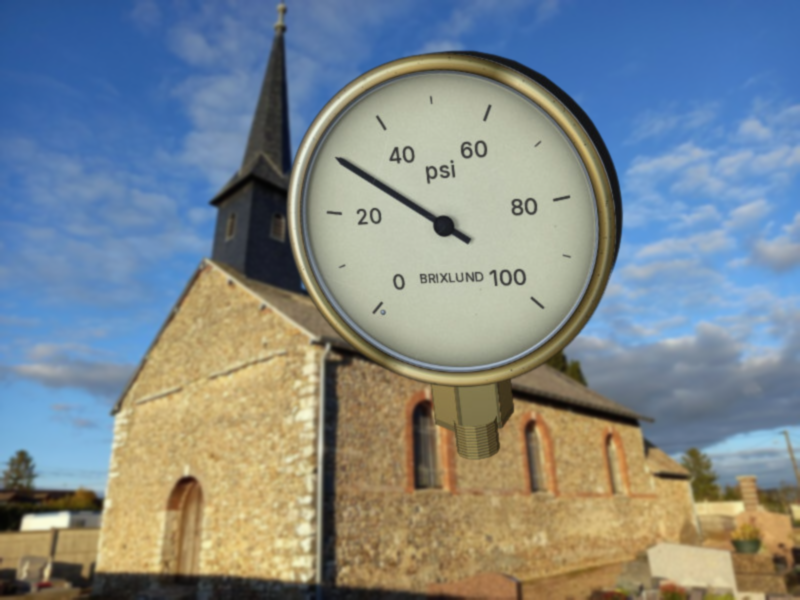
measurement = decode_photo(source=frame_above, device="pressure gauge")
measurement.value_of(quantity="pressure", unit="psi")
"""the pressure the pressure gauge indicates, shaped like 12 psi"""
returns 30 psi
